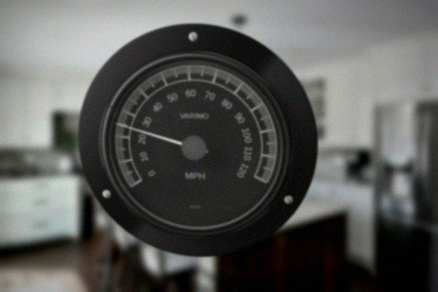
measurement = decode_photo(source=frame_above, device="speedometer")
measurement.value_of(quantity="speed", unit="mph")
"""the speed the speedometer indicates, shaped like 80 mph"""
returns 25 mph
